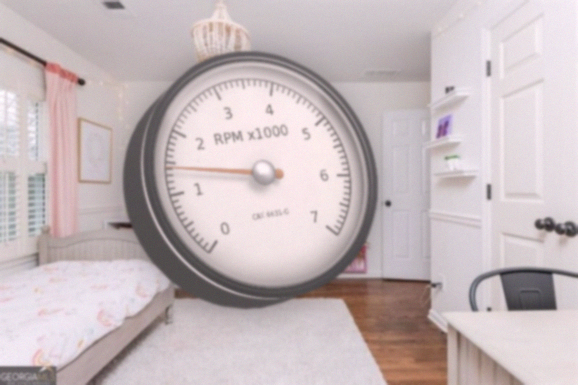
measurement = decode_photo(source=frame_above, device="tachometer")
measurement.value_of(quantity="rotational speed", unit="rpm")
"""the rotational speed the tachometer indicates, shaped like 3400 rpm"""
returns 1400 rpm
